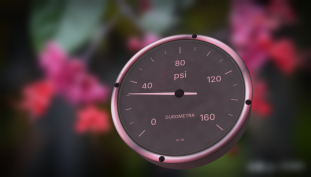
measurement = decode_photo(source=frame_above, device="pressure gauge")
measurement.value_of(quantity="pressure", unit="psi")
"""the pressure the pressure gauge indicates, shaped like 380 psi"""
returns 30 psi
